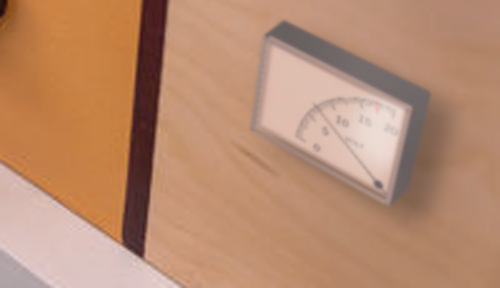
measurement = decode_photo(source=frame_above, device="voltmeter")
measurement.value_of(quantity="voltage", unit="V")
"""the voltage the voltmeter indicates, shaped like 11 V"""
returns 7.5 V
